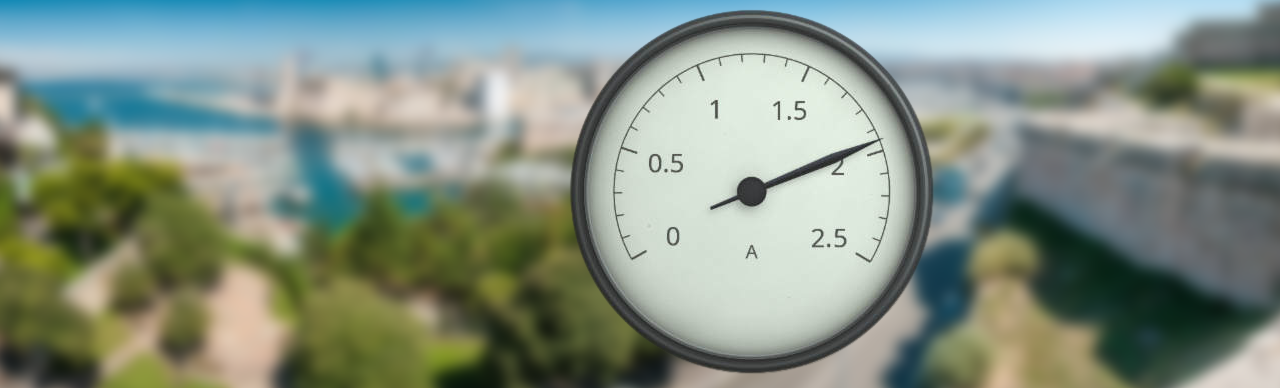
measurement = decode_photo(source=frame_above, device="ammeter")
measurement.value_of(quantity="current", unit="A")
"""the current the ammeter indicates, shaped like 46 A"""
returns 1.95 A
